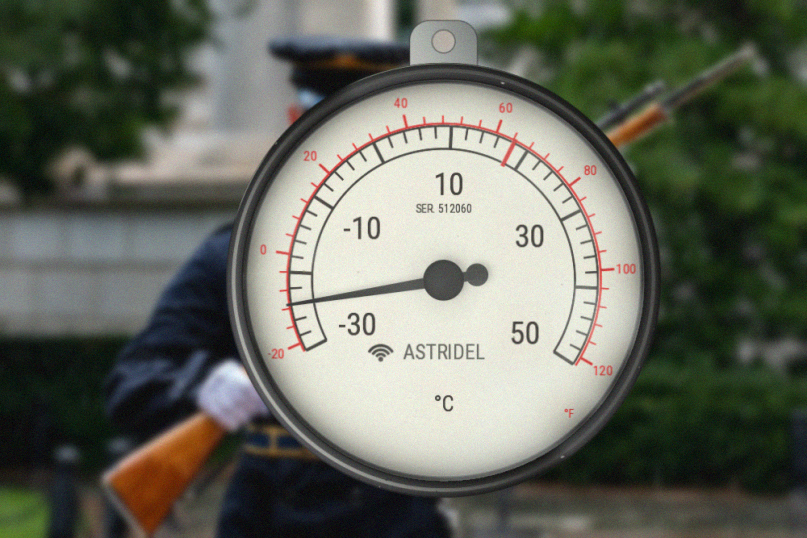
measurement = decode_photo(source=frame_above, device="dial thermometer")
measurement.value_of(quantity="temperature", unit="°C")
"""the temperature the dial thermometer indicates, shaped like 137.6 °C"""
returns -24 °C
